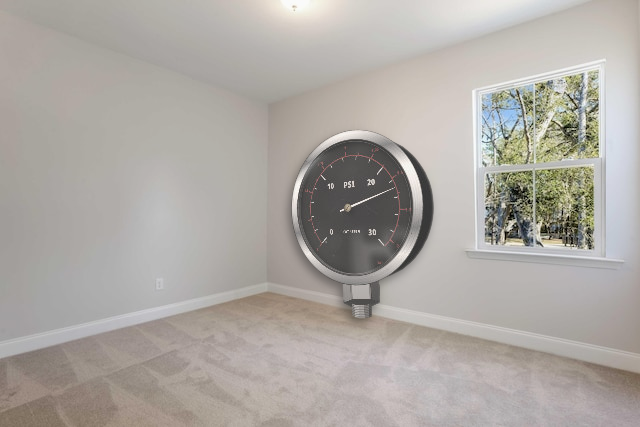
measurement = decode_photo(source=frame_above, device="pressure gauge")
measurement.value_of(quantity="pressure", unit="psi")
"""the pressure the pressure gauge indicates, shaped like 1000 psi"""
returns 23 psi
